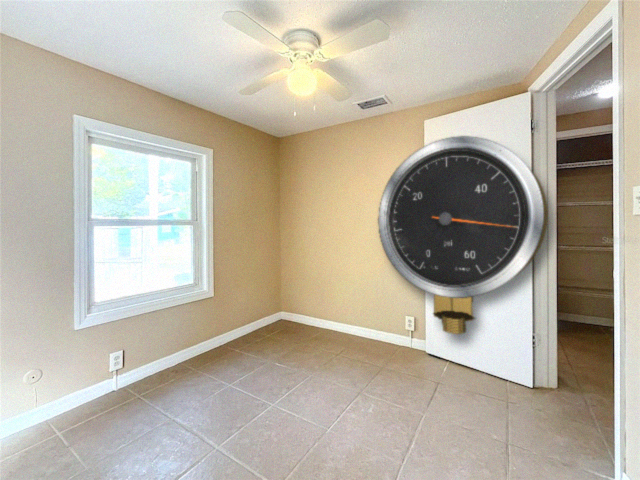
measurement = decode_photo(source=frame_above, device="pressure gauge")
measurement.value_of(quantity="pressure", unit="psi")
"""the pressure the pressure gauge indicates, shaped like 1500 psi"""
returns 50 psi
